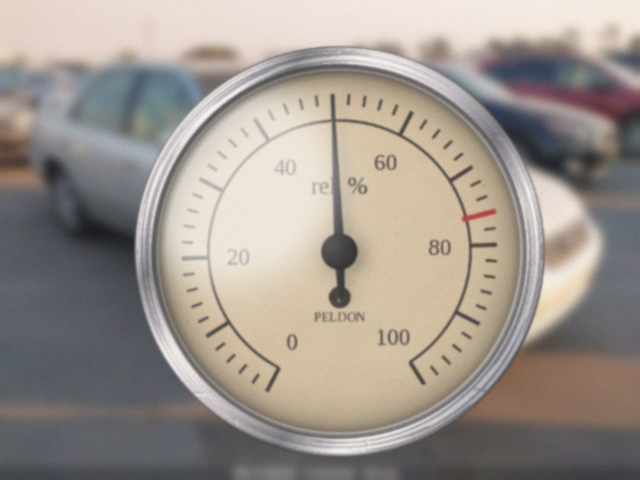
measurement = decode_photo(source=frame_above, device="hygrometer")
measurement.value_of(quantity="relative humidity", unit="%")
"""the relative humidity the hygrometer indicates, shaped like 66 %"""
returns 50 %
